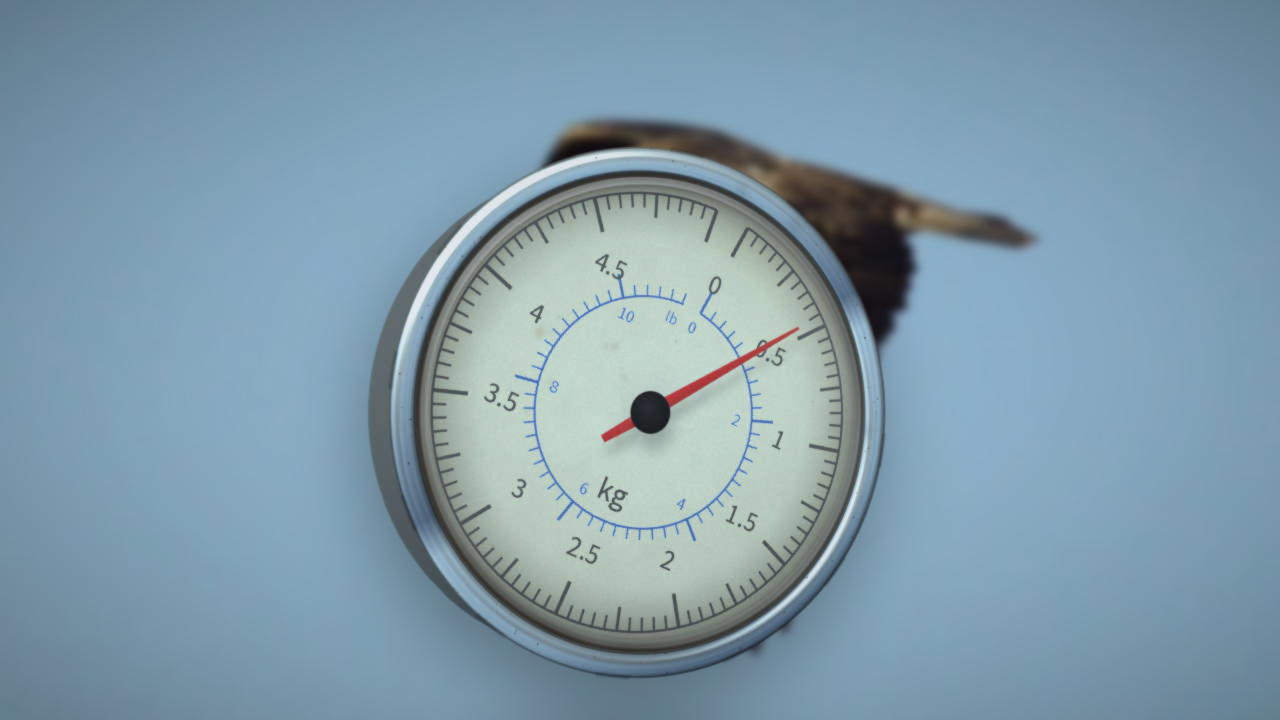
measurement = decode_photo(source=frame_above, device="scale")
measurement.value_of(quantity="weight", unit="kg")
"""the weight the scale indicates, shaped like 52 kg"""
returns 0.45 kg
